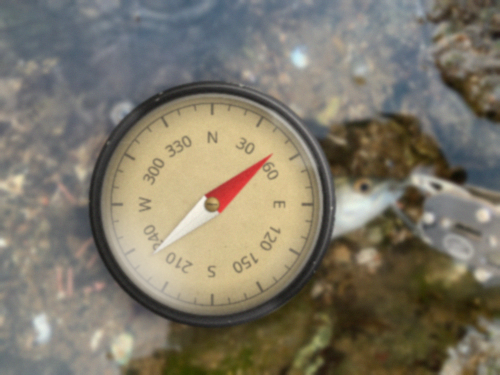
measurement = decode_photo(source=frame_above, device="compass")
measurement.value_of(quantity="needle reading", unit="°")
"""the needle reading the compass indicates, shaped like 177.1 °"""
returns 50 °
